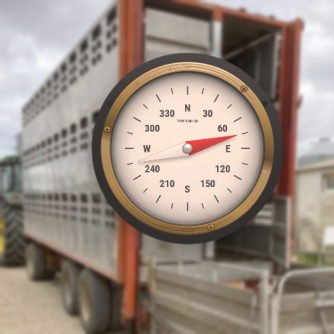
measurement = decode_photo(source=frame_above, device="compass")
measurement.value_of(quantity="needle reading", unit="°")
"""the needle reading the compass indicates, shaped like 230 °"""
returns 75 °
